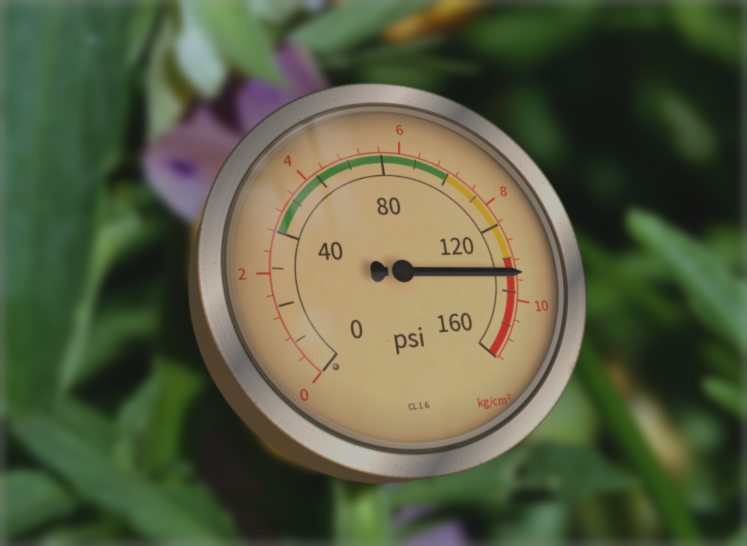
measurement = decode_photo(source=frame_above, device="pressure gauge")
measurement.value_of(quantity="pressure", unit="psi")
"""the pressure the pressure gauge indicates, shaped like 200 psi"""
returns 135 psi
